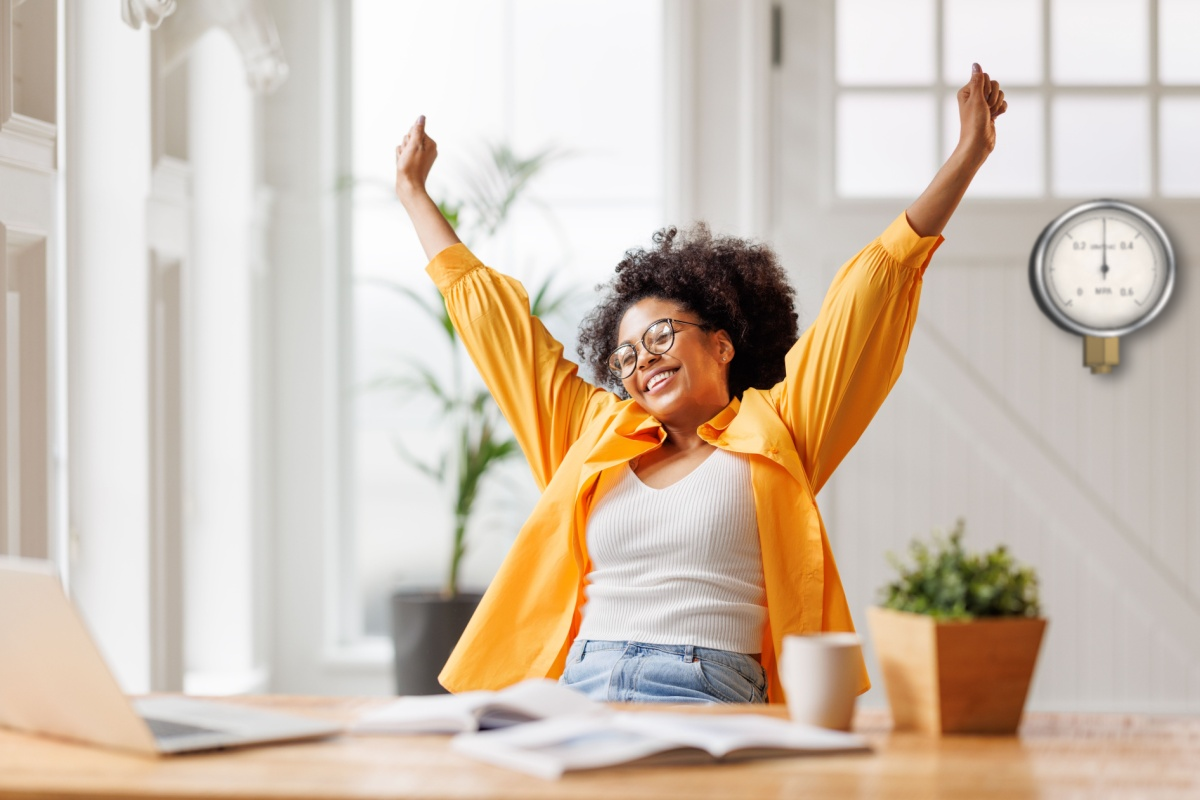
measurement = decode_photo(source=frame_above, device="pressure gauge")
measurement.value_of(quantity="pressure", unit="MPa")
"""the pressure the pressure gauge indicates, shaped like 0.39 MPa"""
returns 0.3 MPa
